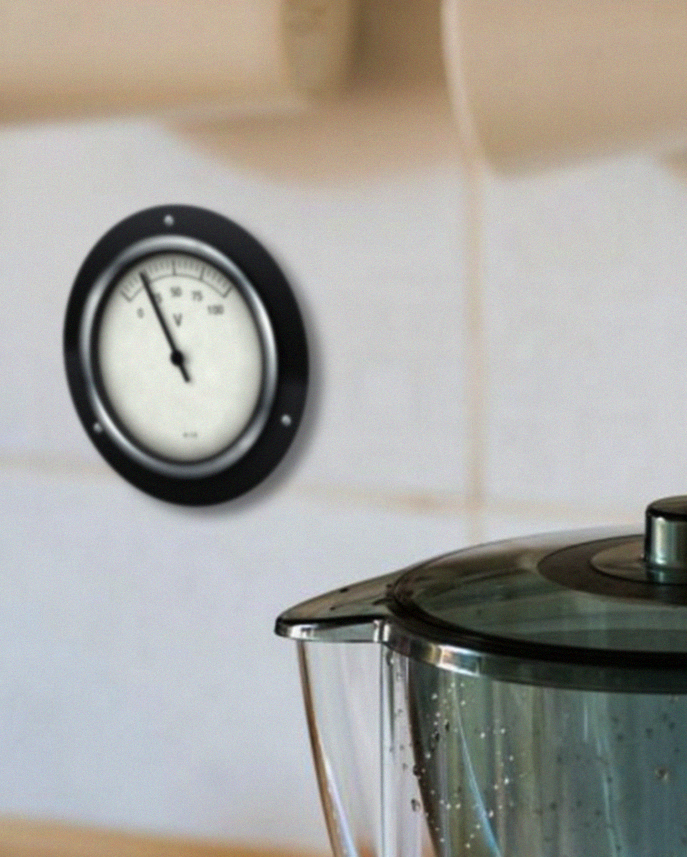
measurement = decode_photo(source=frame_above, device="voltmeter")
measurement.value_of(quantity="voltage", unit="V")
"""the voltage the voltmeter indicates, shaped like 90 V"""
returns 25 V
